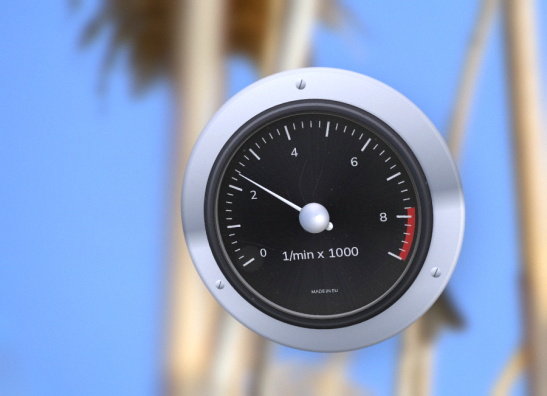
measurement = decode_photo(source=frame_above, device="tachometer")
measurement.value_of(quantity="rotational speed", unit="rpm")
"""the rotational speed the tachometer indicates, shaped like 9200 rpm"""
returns 2400 rpm
